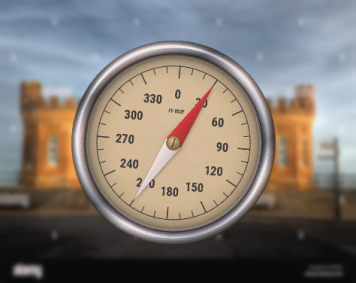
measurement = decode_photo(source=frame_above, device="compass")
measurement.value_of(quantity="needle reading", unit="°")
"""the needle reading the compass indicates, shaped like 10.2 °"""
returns 30 °
